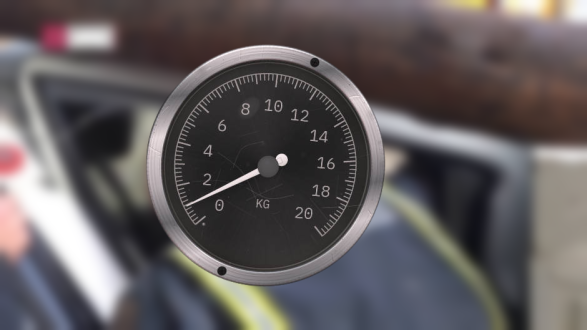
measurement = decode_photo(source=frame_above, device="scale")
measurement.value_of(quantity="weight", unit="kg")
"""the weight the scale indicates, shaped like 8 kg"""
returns 1 kg
